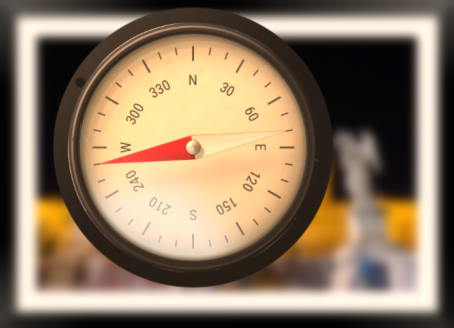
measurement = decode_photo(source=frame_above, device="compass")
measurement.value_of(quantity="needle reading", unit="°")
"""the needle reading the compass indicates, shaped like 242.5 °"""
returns 260 °
